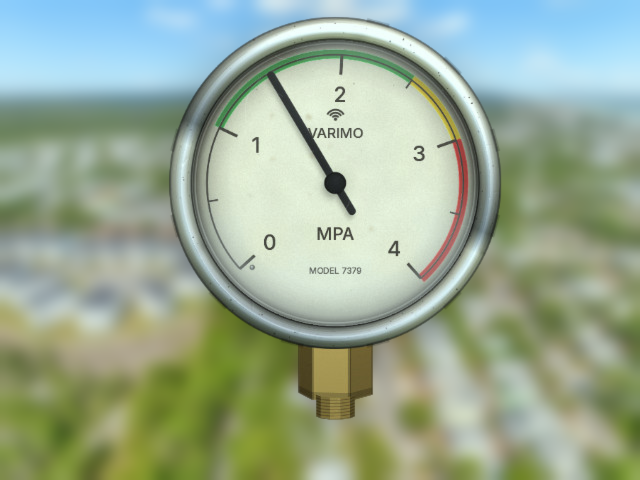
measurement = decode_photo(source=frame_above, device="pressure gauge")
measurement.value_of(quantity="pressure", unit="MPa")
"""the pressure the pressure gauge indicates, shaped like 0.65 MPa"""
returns 1.5 MPa
